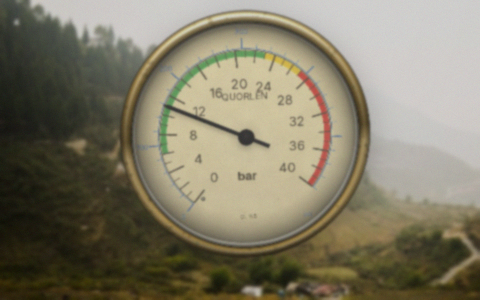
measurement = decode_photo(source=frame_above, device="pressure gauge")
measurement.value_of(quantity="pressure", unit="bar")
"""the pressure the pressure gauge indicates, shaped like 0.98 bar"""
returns 11 bar
